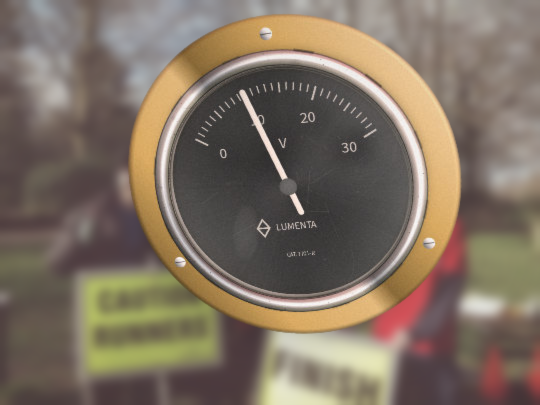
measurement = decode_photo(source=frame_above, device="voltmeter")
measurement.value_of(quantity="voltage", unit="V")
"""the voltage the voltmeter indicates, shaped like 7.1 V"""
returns 10 V
